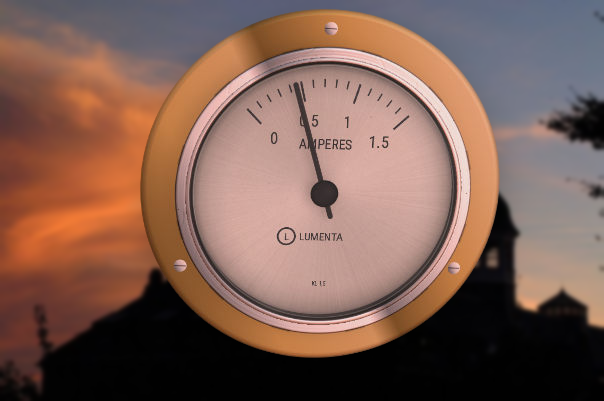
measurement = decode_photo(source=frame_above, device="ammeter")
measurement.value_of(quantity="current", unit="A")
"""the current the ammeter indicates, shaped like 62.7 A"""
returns 0.45 A
